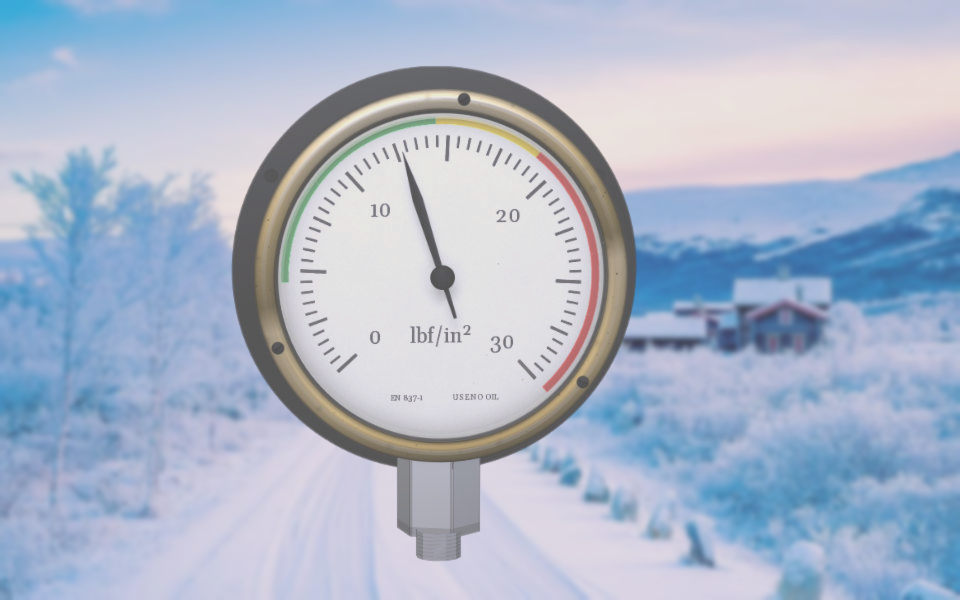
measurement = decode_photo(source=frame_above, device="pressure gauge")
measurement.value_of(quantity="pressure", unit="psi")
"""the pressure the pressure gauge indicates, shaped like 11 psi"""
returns 12.75 psi
